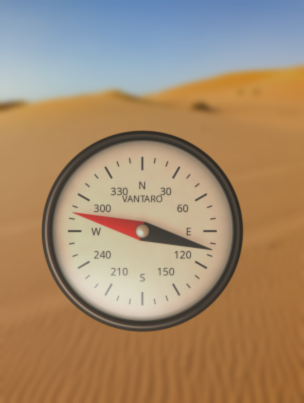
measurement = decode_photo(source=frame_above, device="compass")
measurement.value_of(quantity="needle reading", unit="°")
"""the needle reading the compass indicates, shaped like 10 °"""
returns 285 °
